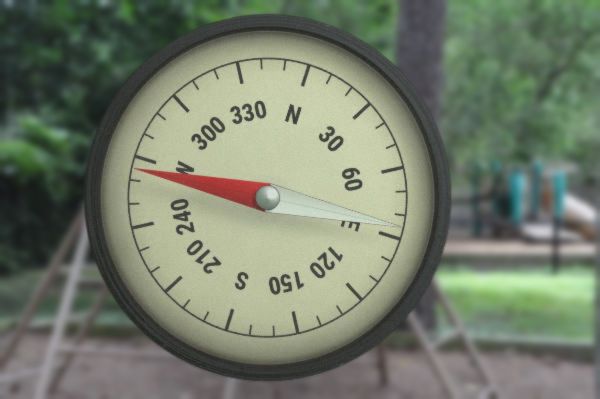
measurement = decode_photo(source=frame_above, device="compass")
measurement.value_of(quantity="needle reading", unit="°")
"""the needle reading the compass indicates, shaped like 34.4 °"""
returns 265 °
